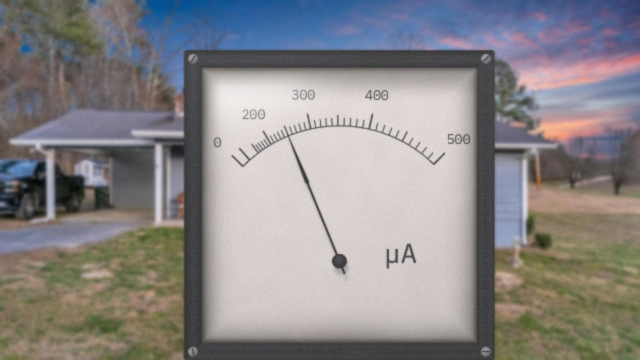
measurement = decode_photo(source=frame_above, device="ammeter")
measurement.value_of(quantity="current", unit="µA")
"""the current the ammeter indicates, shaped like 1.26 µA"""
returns 250 µA
